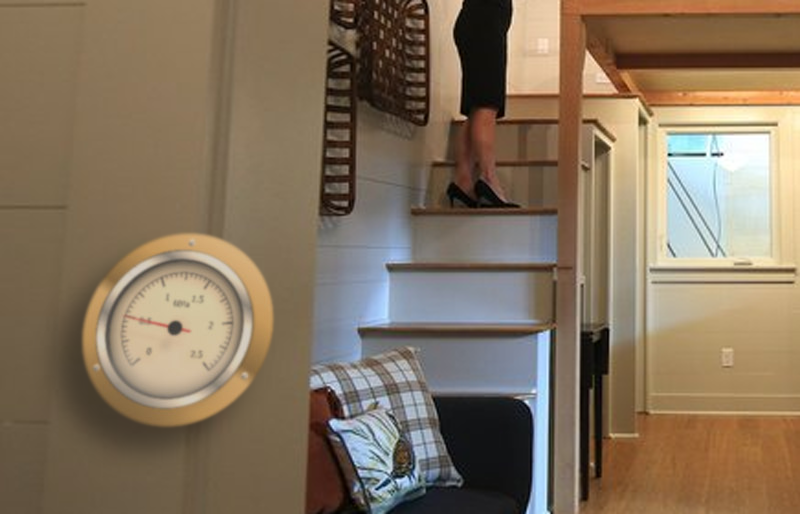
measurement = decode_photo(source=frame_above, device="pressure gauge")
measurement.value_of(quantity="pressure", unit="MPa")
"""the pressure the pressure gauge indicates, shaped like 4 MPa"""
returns 0.5 MPa
